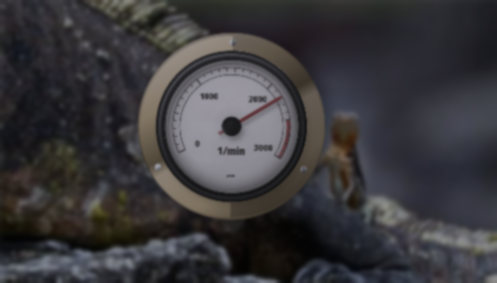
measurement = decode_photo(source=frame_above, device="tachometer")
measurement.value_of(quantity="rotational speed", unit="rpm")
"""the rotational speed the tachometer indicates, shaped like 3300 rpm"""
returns 2200 rpm
